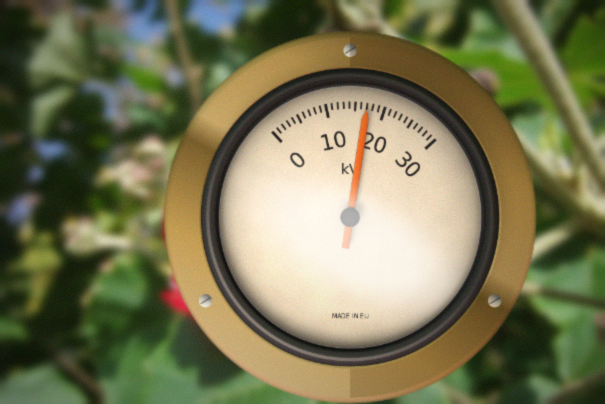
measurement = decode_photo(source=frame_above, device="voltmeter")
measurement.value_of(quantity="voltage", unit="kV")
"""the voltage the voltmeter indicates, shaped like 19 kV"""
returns 17 kV
